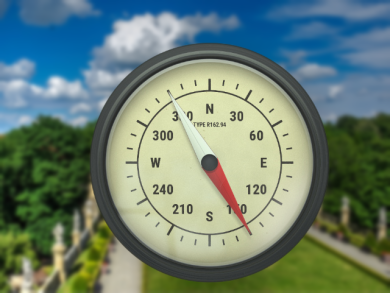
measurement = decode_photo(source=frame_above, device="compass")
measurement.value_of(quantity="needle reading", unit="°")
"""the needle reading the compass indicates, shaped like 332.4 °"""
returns 150 °
